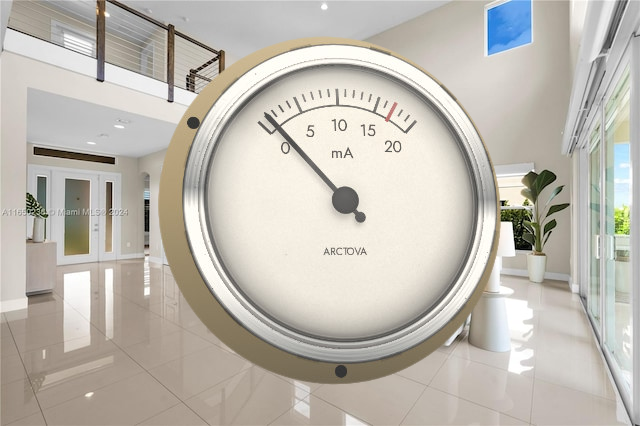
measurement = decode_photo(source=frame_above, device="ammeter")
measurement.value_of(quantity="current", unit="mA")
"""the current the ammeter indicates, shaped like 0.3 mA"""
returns 1 mA
